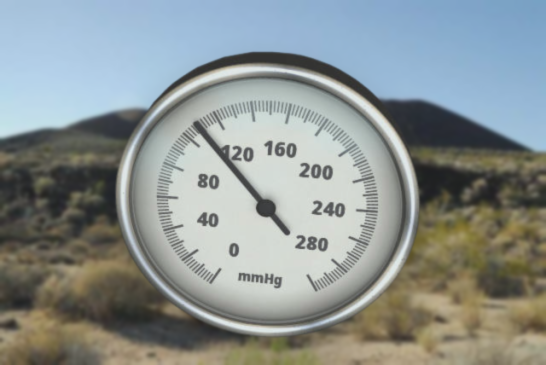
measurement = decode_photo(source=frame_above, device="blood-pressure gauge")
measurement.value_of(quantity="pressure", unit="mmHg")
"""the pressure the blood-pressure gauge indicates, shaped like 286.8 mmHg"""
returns 110 mmHg
